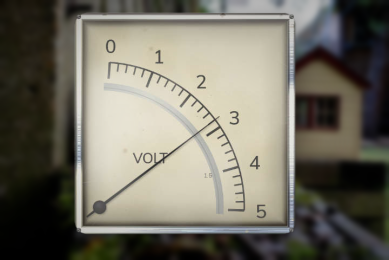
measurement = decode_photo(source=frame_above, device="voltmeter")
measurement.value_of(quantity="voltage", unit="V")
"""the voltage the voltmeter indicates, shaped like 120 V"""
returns 2.8 V
